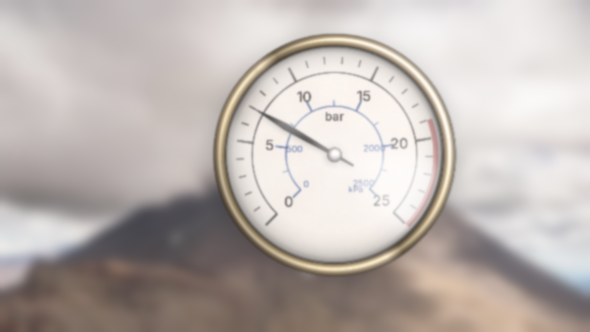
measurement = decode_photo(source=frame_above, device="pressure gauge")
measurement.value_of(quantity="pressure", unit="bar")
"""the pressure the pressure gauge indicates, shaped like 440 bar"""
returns 7 bar
